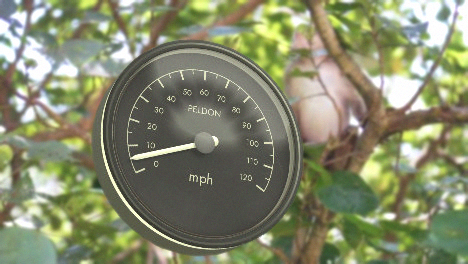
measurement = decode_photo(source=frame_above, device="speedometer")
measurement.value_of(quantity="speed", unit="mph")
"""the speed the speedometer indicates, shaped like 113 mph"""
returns 5 mph
